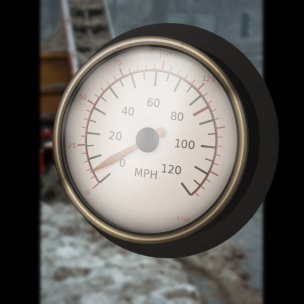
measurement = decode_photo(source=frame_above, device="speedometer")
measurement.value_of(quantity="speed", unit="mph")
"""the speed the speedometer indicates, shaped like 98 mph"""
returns 5 mph
